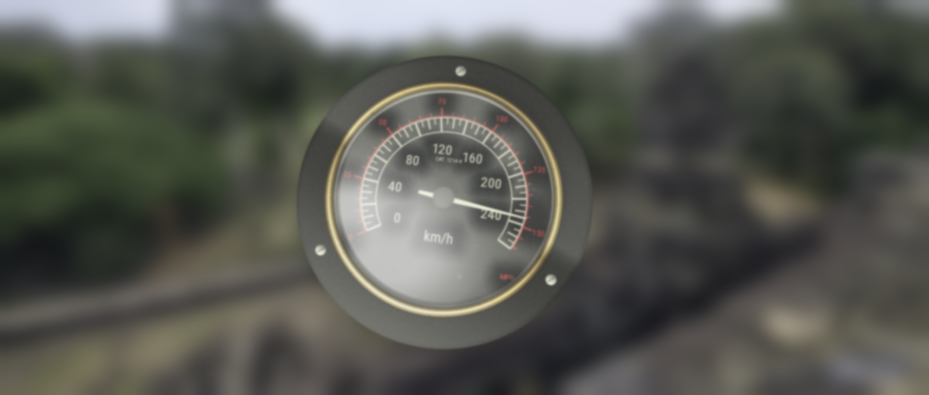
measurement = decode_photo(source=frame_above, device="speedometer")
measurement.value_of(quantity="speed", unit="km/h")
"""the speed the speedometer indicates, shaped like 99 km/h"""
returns 235 km/h
